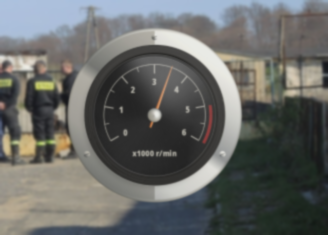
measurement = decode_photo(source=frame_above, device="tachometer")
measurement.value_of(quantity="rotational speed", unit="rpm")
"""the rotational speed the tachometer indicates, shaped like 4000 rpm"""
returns 3500 rpm
